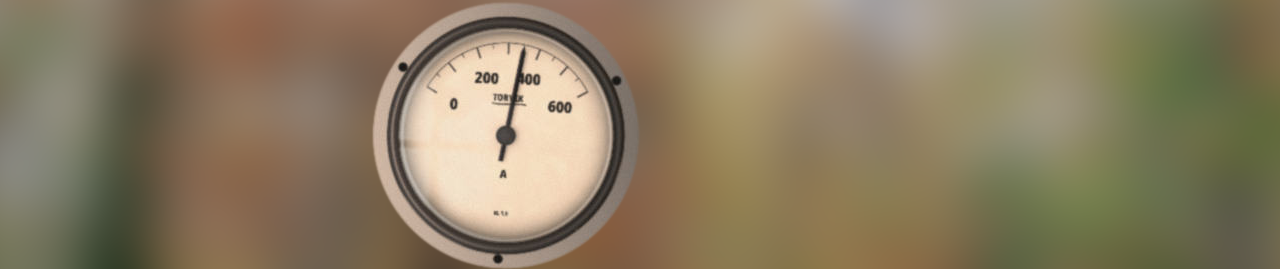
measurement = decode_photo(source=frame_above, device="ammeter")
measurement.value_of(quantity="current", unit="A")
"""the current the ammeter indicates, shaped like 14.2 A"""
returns 350 A
